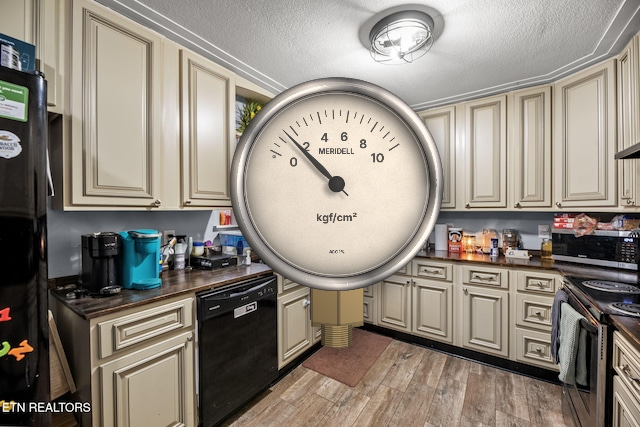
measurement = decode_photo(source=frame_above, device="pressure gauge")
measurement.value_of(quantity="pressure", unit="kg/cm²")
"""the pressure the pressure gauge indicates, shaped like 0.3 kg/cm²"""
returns 1.5 kg/cm²
